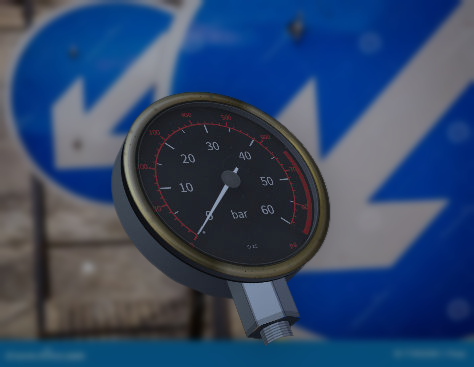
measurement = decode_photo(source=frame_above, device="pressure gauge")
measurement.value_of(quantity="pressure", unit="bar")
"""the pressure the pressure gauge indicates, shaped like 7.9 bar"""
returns 0 bar
